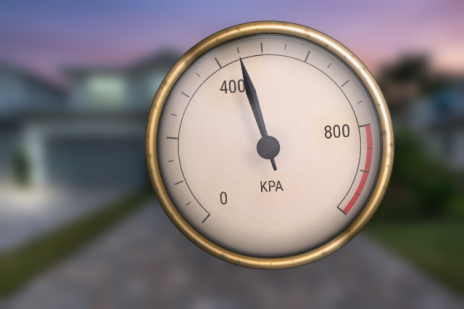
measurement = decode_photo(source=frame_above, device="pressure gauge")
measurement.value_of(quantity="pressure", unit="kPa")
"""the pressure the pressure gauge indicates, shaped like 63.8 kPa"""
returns 450 kPa
